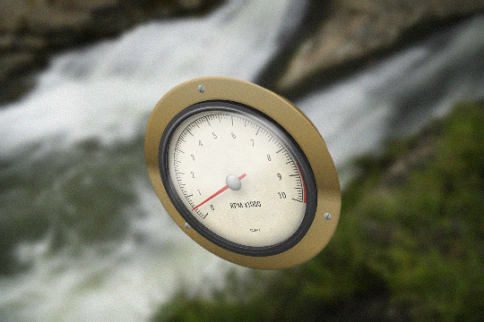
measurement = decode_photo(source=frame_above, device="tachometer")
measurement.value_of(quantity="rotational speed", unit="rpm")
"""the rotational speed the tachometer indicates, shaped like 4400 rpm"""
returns 500 rpm
